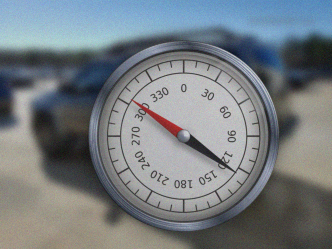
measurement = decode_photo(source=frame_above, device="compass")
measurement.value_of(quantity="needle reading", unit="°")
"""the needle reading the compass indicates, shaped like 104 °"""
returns 305 °
